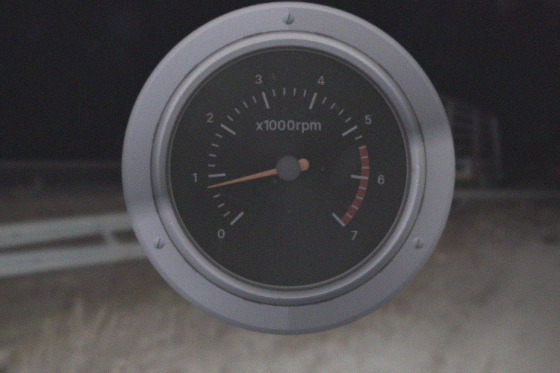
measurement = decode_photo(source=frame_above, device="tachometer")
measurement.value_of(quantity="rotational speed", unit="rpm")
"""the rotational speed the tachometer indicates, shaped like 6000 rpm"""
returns 800 rpm
